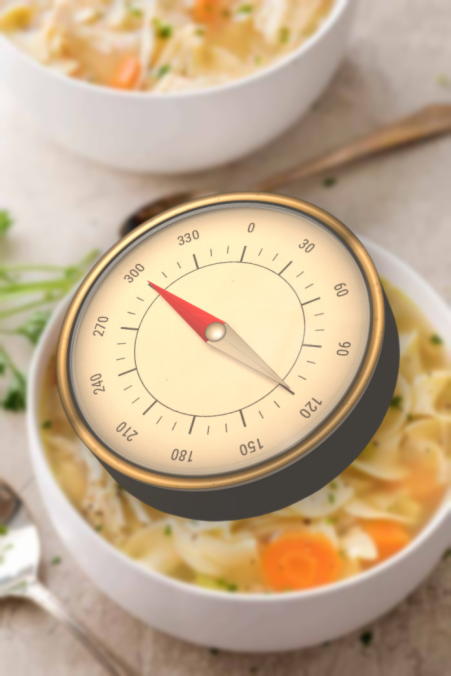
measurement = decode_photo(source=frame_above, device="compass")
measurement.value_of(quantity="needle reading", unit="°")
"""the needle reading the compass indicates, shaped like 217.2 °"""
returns 300 °
